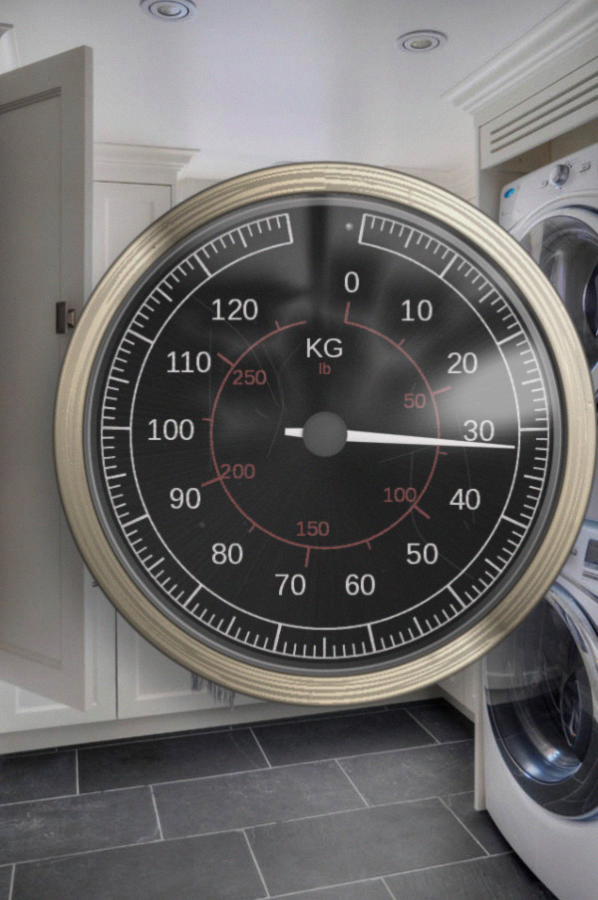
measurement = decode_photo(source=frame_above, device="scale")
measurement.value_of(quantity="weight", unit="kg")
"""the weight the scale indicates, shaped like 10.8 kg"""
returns 32 kg
